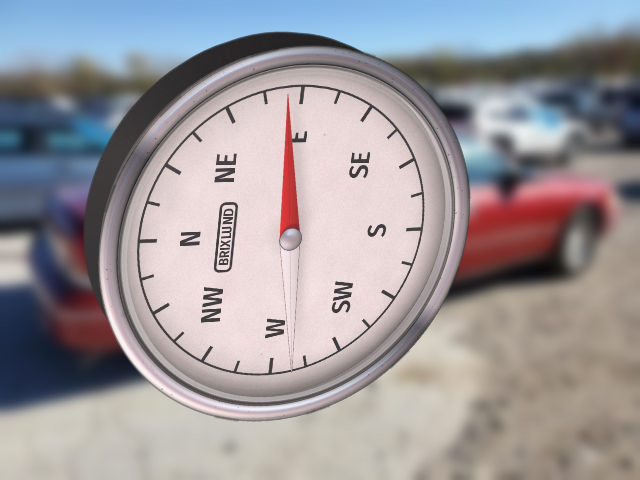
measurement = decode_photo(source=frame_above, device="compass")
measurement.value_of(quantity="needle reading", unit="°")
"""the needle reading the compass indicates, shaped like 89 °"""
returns 82.5 °
